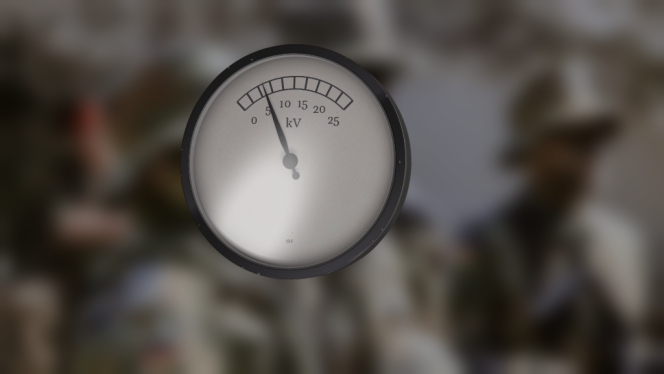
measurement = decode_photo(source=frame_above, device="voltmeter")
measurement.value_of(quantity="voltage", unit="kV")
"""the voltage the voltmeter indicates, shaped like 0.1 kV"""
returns 6.25 kV
